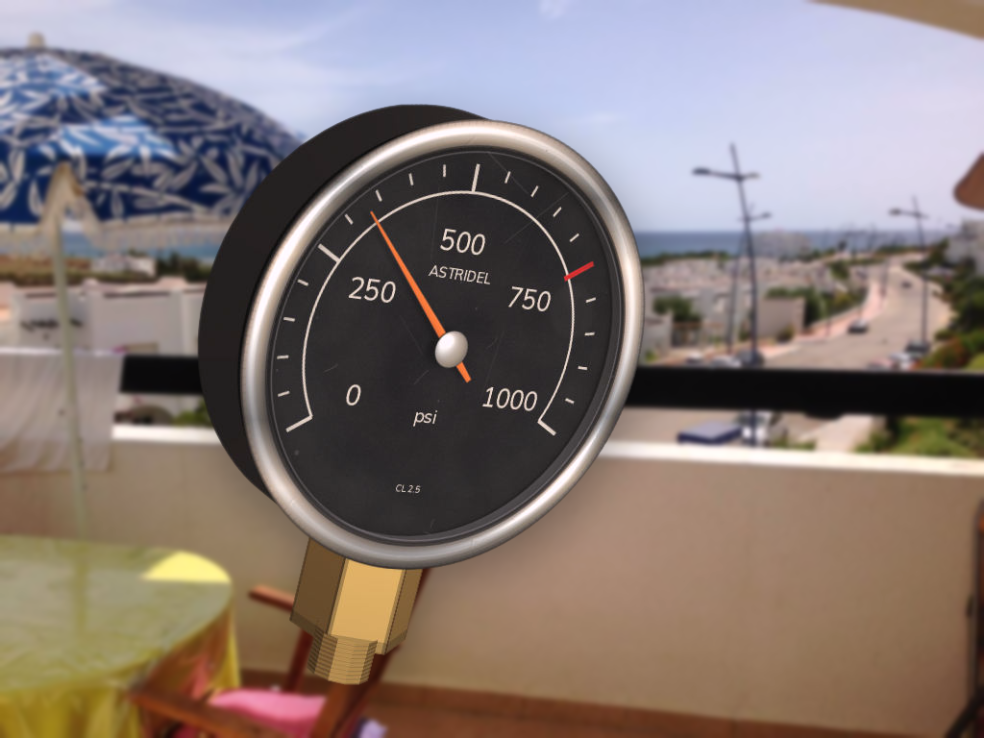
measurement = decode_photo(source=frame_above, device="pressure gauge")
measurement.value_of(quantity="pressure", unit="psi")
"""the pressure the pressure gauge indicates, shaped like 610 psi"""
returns 325 psi
